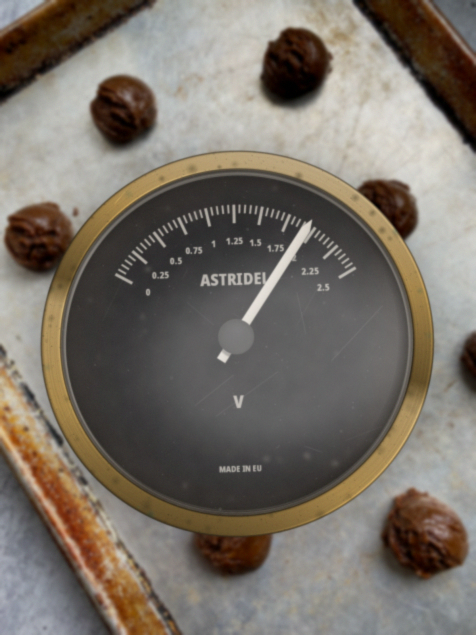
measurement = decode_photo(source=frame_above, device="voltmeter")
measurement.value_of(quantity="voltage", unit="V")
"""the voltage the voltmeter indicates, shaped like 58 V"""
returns 1.95 V
